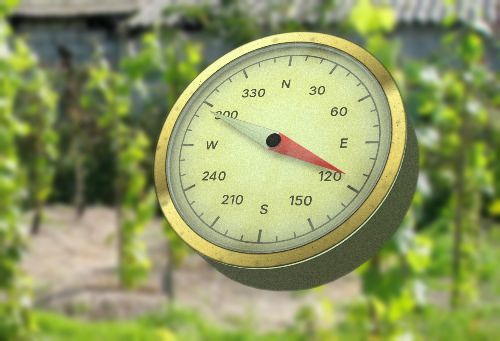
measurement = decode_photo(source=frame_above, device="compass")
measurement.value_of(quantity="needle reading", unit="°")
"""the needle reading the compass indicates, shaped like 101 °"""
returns 115 °
